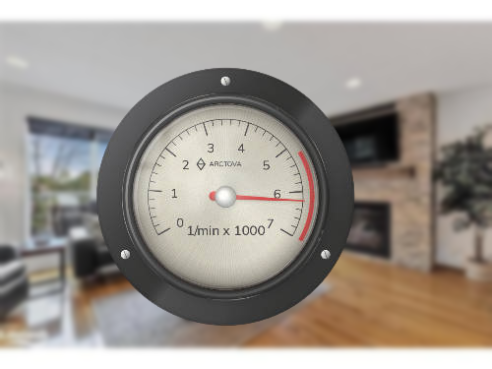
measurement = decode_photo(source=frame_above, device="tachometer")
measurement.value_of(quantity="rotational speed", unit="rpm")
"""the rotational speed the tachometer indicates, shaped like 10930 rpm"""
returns 6200 rpm
